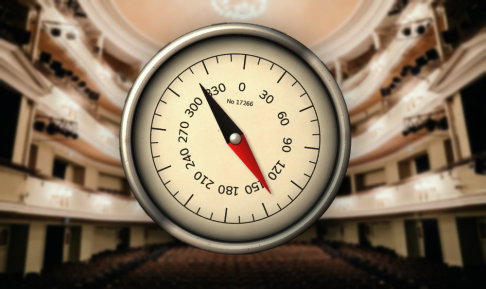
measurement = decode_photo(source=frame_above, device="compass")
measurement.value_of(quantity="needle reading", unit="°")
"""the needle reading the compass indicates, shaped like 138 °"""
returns 140 °
